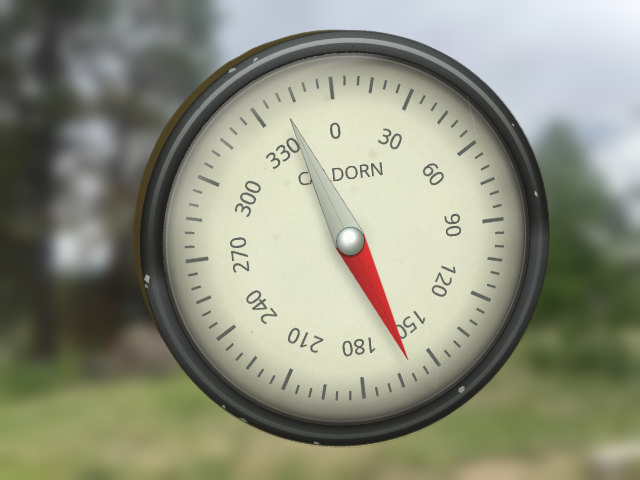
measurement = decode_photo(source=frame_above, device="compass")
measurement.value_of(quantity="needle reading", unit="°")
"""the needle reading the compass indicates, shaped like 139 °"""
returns 160 °
